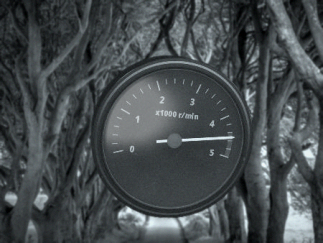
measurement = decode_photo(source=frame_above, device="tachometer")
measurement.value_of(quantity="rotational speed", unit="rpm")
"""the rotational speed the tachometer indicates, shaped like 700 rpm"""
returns 4500 rpm
